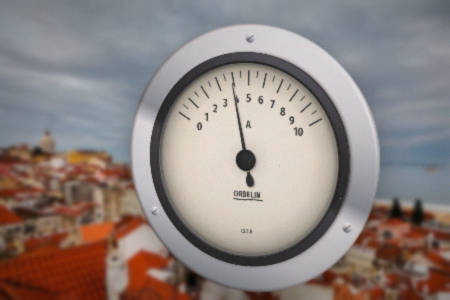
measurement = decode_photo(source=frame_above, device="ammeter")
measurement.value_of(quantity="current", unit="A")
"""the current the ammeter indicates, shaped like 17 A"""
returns 4 A
